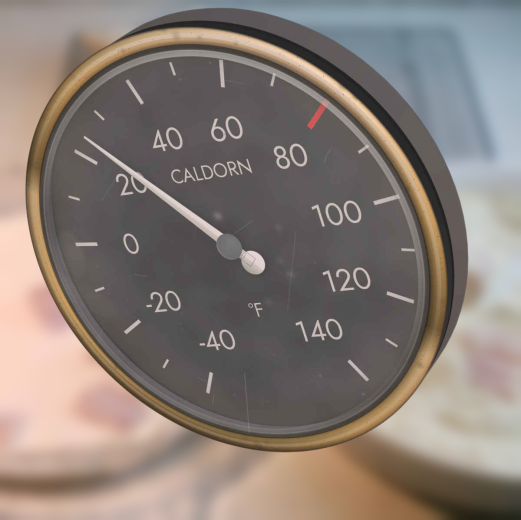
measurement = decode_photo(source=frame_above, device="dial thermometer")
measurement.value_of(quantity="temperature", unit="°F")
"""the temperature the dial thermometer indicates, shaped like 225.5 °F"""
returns 25 °F
